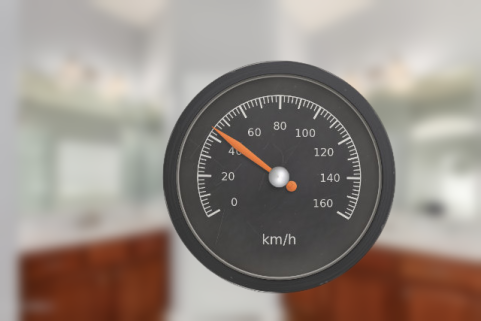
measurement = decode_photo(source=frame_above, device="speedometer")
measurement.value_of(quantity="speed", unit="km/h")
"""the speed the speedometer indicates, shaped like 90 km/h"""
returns 44 km/h
